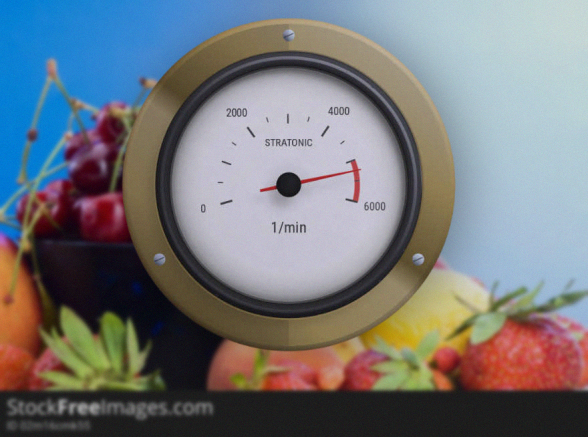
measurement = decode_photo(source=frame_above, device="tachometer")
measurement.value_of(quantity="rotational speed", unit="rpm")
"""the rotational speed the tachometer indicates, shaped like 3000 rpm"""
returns 5250 rpm
